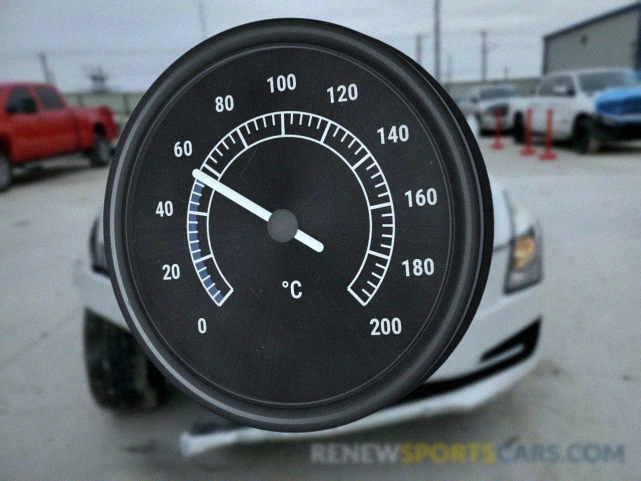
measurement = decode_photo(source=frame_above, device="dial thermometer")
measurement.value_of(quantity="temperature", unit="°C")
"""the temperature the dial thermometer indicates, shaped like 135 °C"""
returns 56 °C
